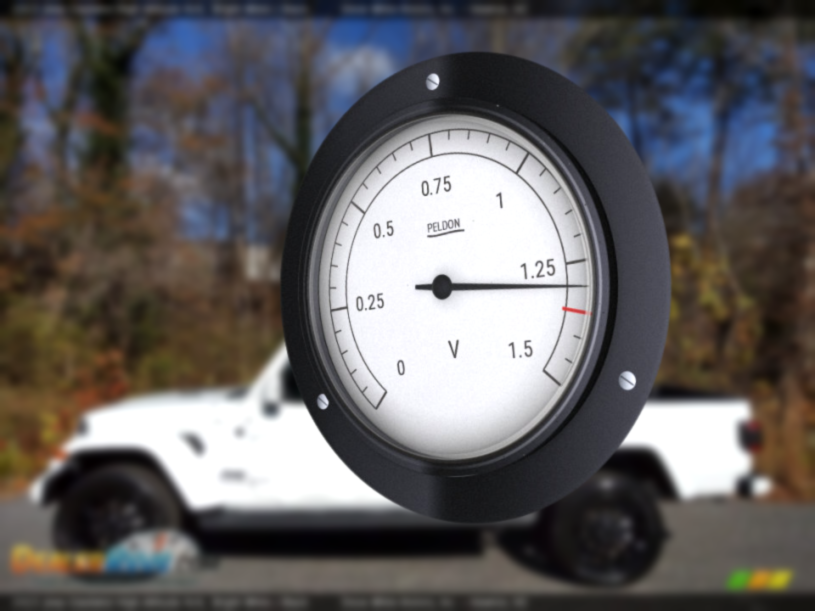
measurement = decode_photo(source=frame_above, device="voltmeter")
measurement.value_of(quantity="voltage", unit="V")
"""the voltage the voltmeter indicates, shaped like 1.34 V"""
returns 1.3 V
